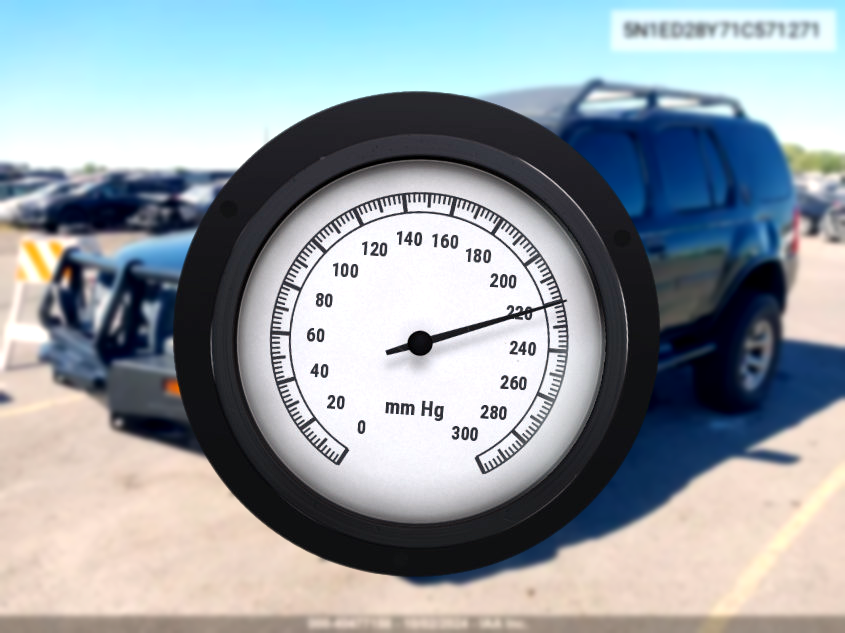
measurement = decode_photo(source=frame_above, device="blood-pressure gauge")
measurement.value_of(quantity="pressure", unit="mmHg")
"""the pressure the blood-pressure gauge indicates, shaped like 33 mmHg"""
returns 220 mmHg
